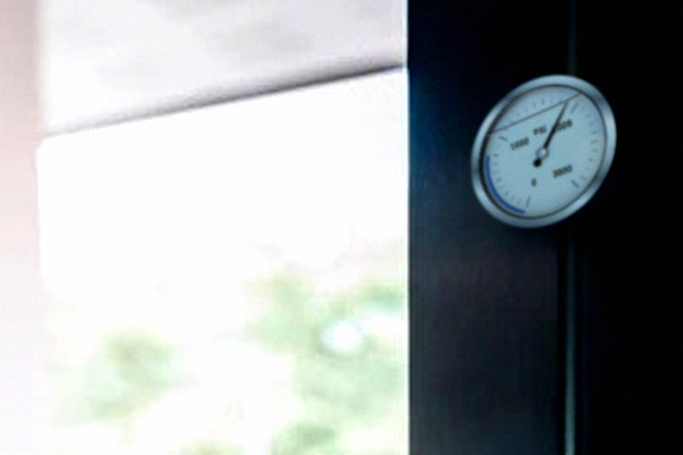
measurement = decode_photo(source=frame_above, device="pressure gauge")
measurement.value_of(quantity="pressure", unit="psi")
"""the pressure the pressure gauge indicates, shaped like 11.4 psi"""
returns 1900 psi
